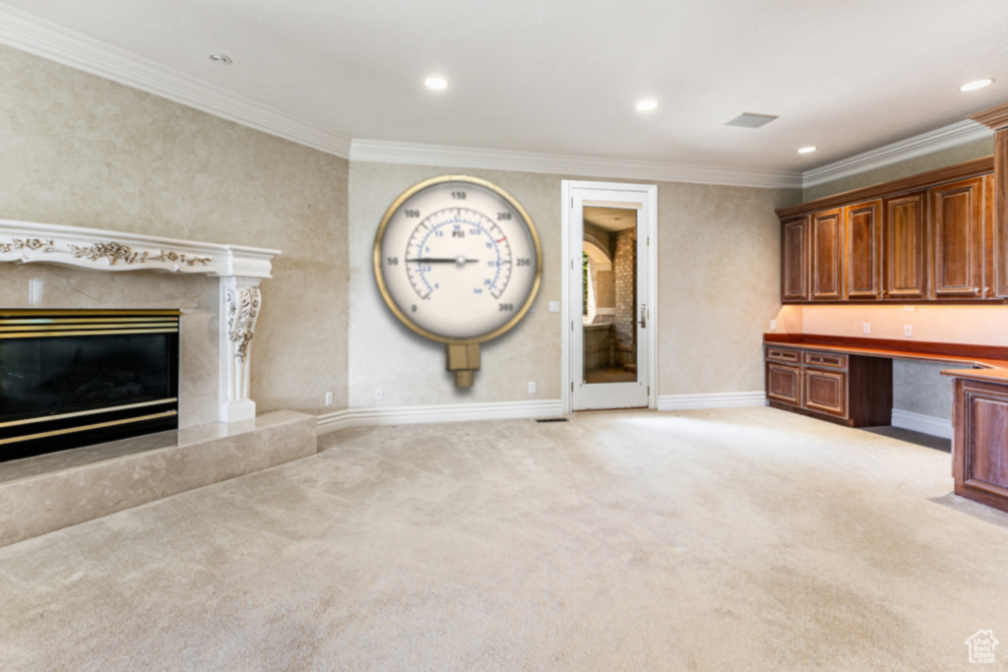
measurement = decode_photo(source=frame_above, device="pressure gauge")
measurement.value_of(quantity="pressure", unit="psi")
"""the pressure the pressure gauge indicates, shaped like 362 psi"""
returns 50 psi
